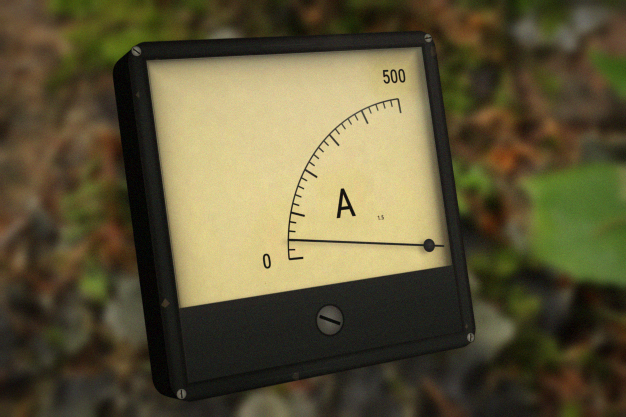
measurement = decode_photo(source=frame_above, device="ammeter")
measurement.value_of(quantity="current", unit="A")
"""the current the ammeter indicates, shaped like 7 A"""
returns 40 A
